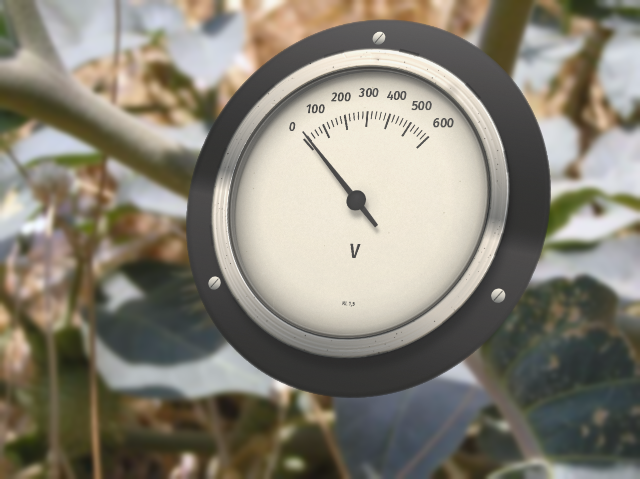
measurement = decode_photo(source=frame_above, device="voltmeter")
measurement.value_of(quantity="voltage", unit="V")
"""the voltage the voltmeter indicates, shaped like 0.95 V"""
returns 20 V
